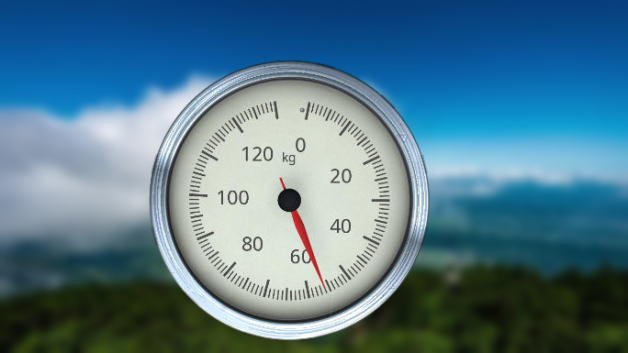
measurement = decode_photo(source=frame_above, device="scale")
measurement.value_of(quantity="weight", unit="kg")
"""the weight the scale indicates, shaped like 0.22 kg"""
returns 56 kg
